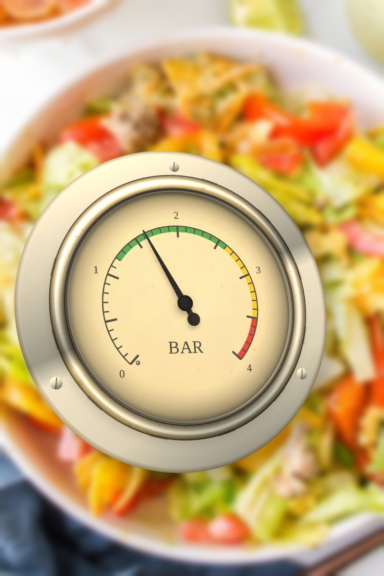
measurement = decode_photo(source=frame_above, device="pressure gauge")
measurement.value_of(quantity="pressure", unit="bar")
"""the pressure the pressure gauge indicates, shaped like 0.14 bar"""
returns 1.6 bar
